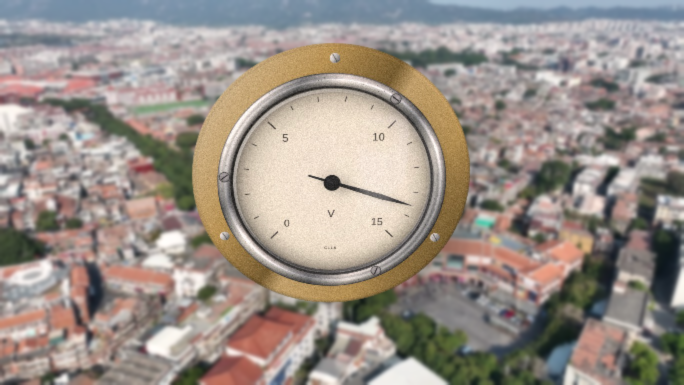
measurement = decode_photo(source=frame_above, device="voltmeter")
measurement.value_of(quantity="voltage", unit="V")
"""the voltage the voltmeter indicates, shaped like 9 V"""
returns 13.5 V
